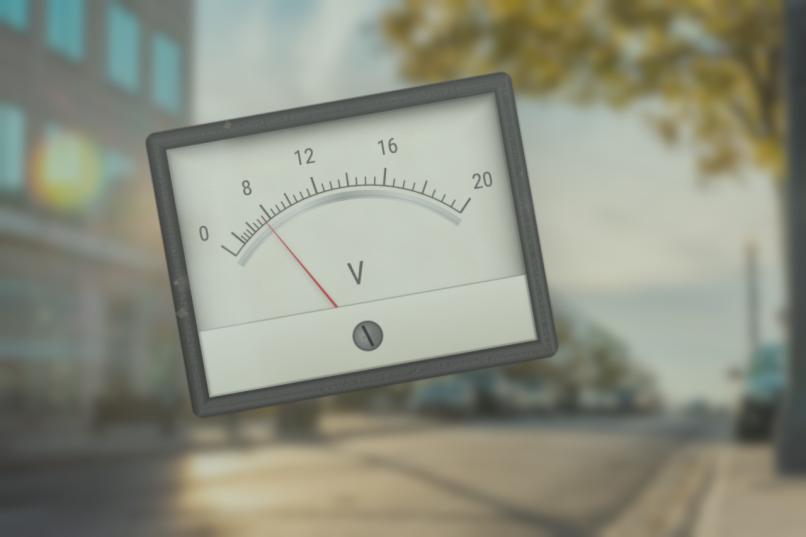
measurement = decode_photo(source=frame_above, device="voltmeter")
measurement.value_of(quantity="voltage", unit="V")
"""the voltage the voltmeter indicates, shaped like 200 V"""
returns 7.5 V
